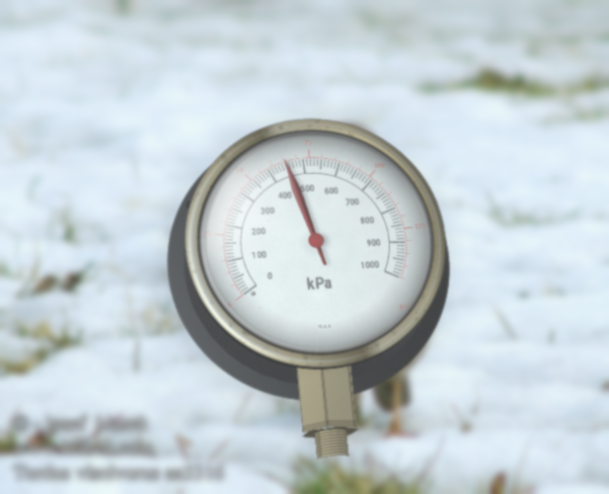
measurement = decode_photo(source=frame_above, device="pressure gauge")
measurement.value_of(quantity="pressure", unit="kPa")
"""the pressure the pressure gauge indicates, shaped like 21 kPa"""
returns 450 kPa
